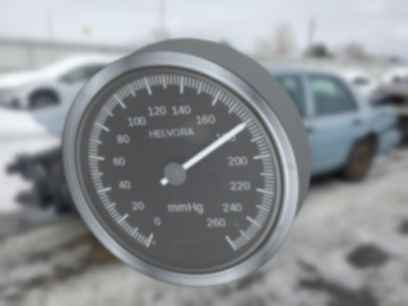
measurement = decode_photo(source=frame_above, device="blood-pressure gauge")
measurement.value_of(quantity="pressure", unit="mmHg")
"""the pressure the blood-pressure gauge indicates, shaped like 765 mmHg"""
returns 180 mmHg
